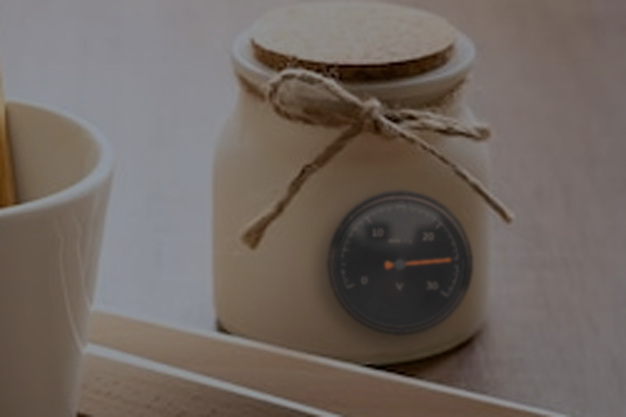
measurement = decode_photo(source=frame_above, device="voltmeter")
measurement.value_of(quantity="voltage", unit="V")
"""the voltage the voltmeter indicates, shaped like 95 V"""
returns 25 V
